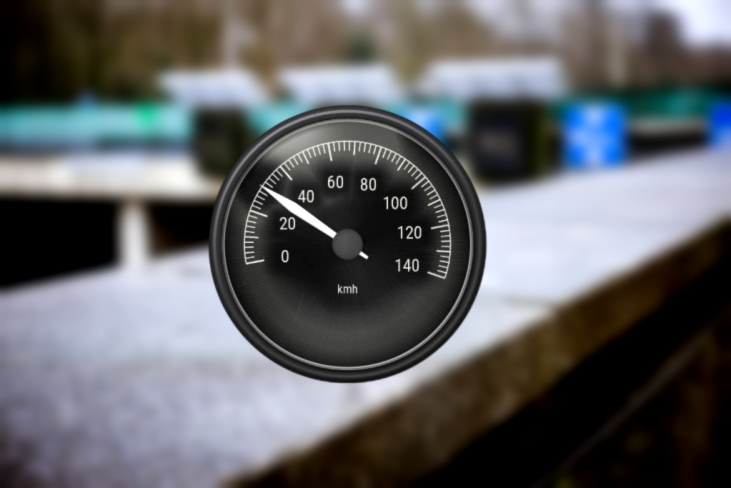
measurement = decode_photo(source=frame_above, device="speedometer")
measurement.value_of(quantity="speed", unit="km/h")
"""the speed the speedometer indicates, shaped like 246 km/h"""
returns 30 km/h
